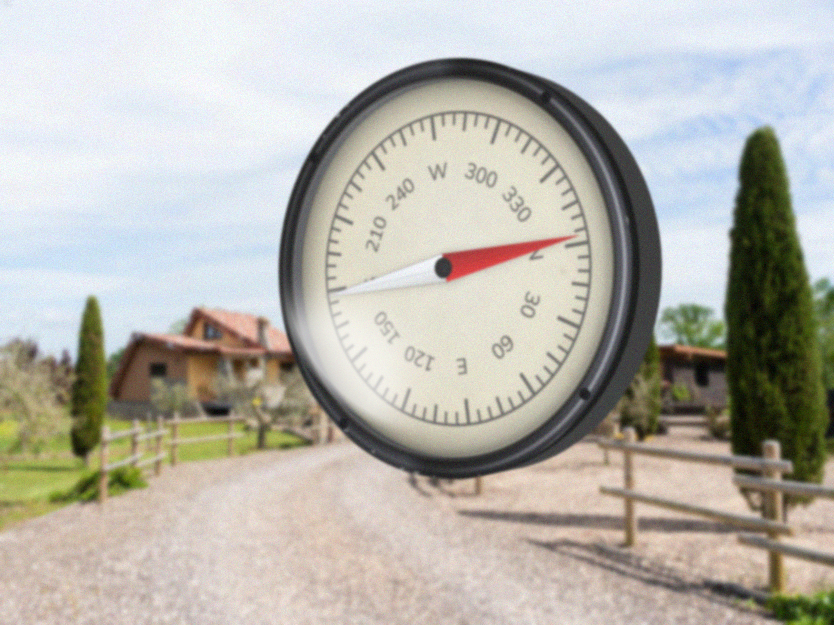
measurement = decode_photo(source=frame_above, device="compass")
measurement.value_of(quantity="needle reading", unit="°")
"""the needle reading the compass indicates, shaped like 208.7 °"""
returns 357.5 °
